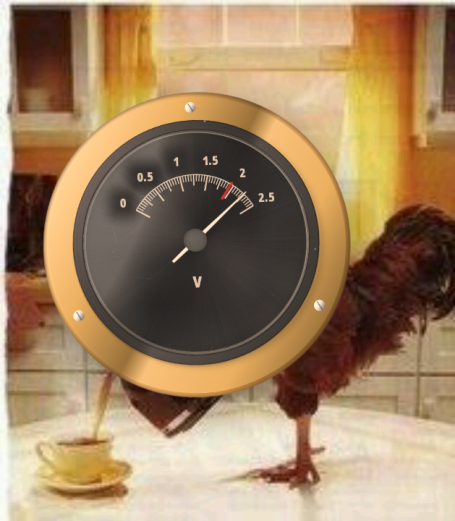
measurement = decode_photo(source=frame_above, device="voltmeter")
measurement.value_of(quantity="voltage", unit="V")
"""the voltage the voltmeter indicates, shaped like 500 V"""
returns 2.25 V
